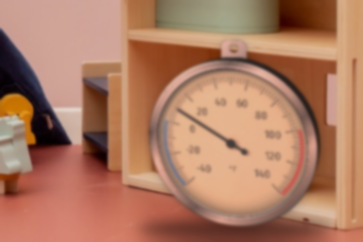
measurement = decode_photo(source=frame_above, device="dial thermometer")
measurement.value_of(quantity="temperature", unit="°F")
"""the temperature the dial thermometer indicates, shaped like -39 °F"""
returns 10 °F
